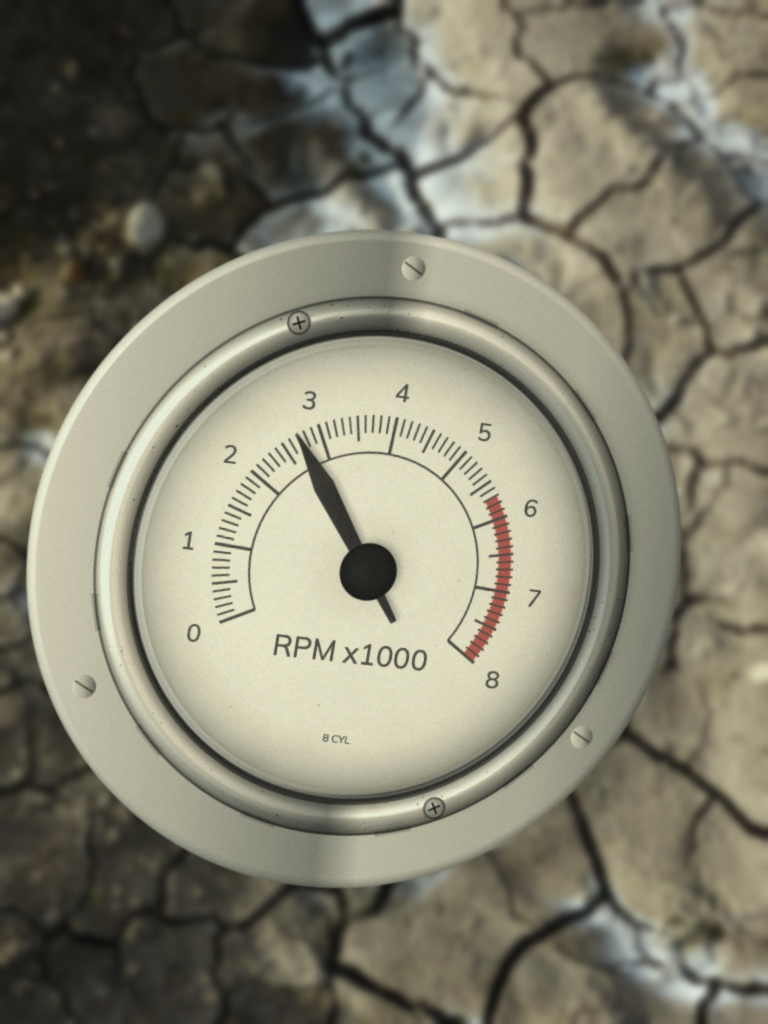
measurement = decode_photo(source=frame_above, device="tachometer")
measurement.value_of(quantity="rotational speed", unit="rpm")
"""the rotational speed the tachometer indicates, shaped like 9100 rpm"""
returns 2700 rpm
